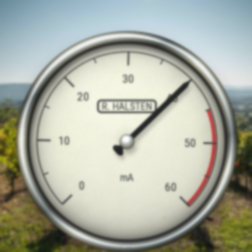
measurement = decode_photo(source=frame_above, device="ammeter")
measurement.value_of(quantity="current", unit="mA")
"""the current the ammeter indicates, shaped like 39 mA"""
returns 40 mA
